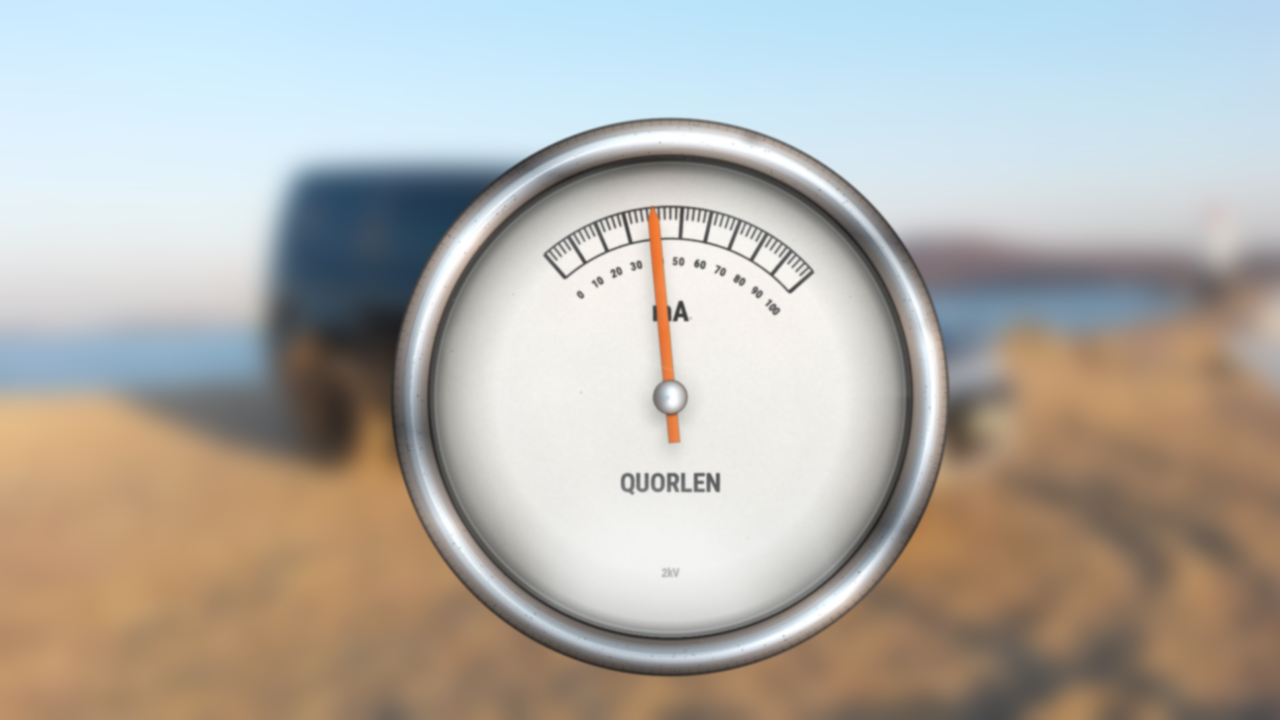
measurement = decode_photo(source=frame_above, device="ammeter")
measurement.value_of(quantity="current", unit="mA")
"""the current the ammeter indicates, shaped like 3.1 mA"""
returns 40 mA
